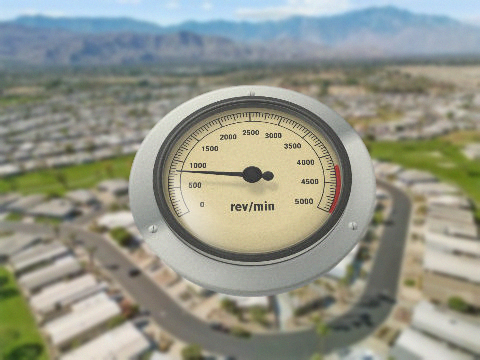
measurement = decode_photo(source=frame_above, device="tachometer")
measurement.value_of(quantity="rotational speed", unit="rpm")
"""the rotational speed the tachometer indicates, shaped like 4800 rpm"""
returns 750 rpm
